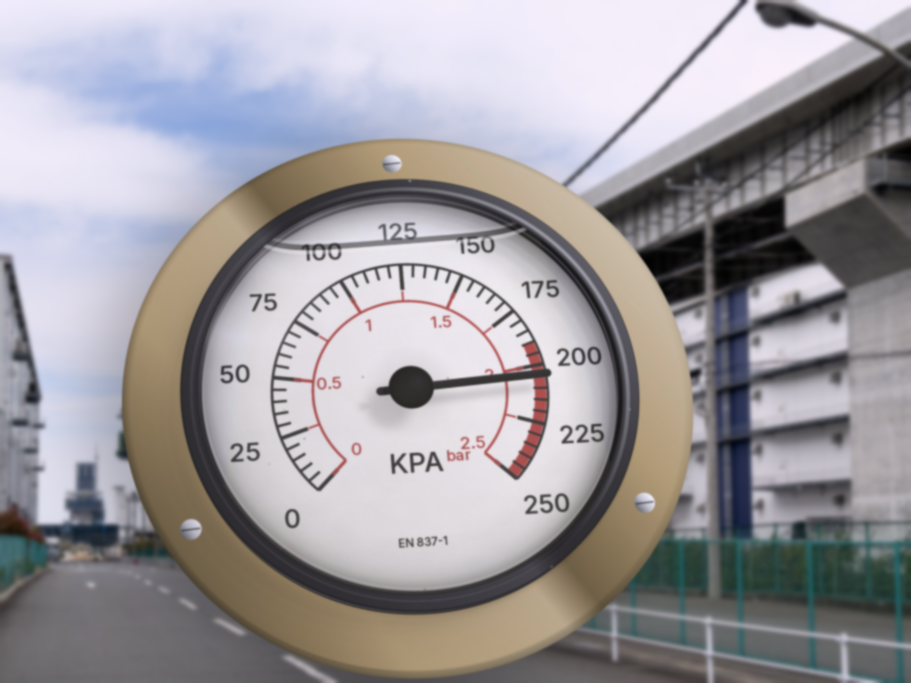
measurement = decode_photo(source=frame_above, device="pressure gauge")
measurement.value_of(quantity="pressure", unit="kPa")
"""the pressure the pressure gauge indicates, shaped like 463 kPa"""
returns 205 kPa
